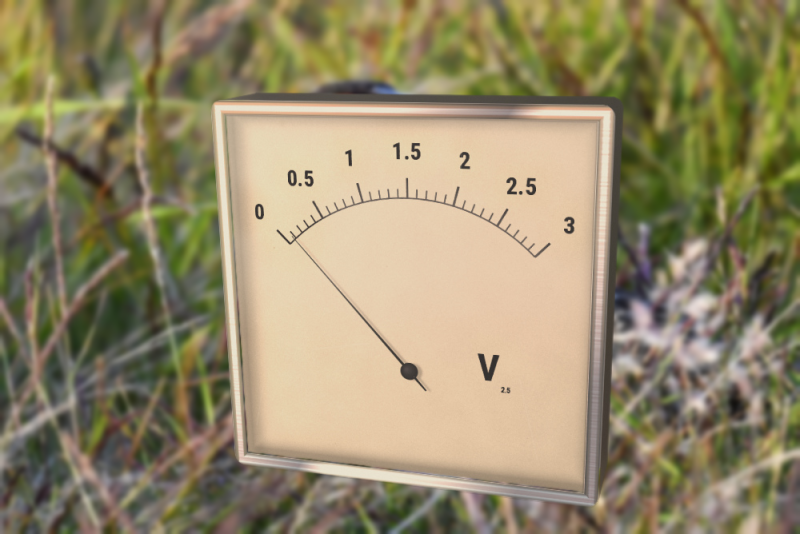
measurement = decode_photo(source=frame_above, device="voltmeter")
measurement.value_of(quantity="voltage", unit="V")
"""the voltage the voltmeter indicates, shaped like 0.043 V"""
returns 0.1 V
